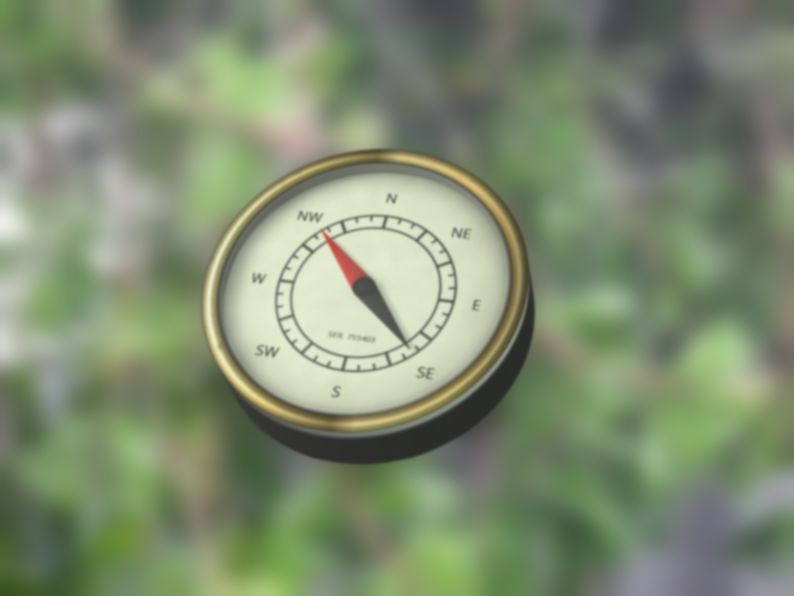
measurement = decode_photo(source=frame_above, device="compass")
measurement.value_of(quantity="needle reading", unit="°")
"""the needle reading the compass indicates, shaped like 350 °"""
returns 315 °
